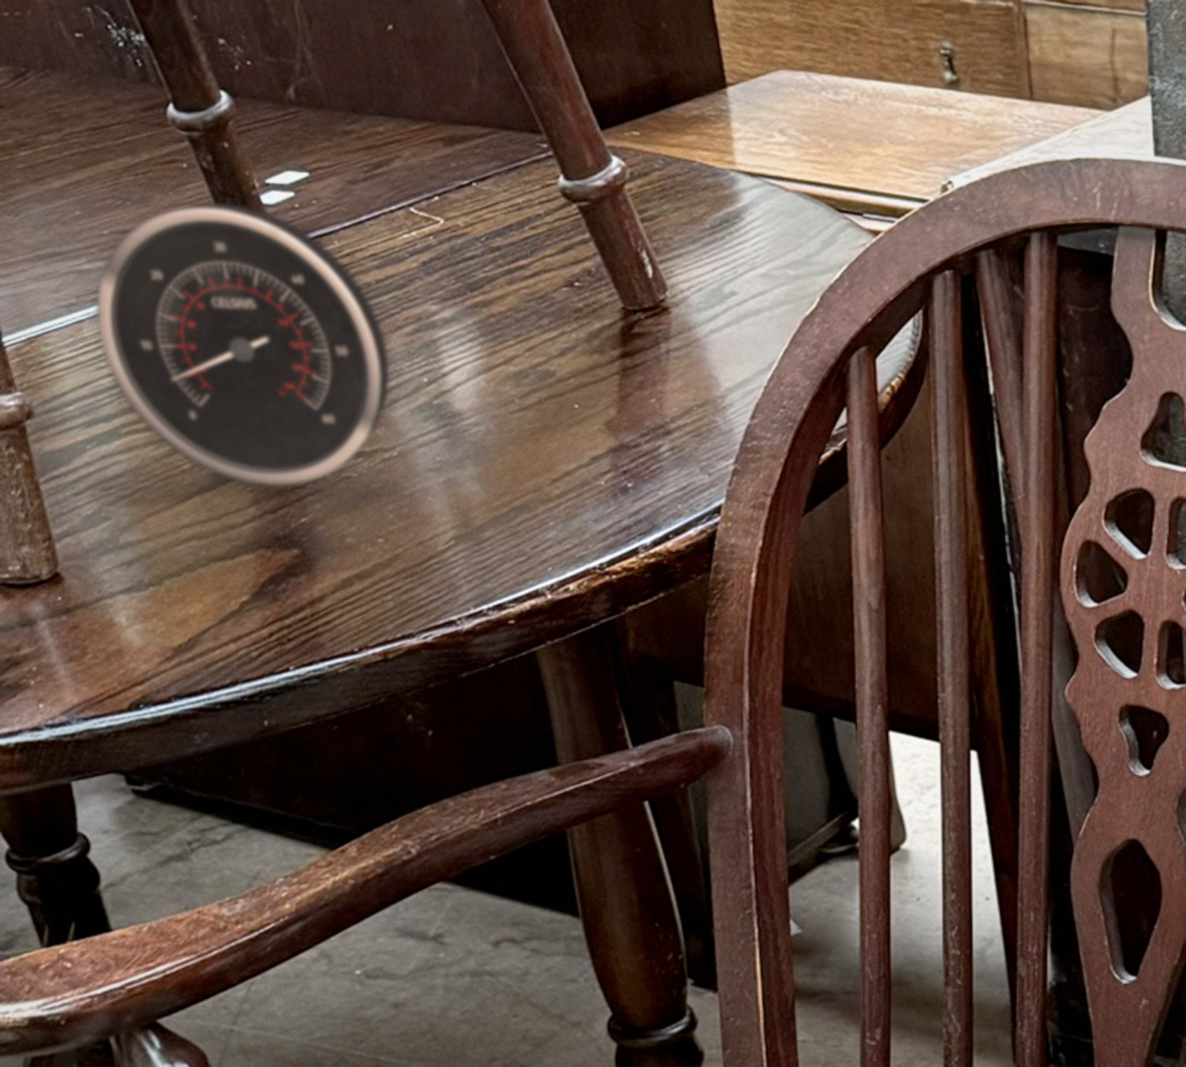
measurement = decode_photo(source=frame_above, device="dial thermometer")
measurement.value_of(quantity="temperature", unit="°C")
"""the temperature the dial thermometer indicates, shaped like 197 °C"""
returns 5 °C
